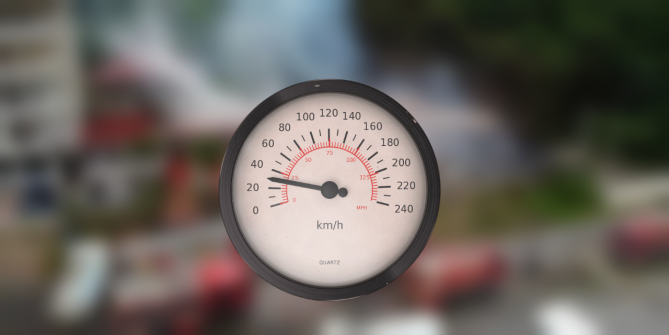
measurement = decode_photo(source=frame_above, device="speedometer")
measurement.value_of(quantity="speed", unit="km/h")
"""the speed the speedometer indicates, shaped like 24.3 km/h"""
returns 30 km/h
